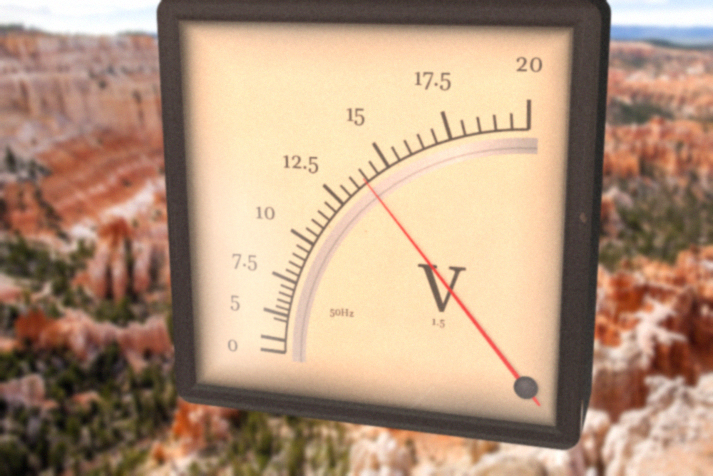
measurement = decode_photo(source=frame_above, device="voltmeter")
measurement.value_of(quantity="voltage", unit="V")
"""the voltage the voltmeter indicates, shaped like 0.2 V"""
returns 14 V
